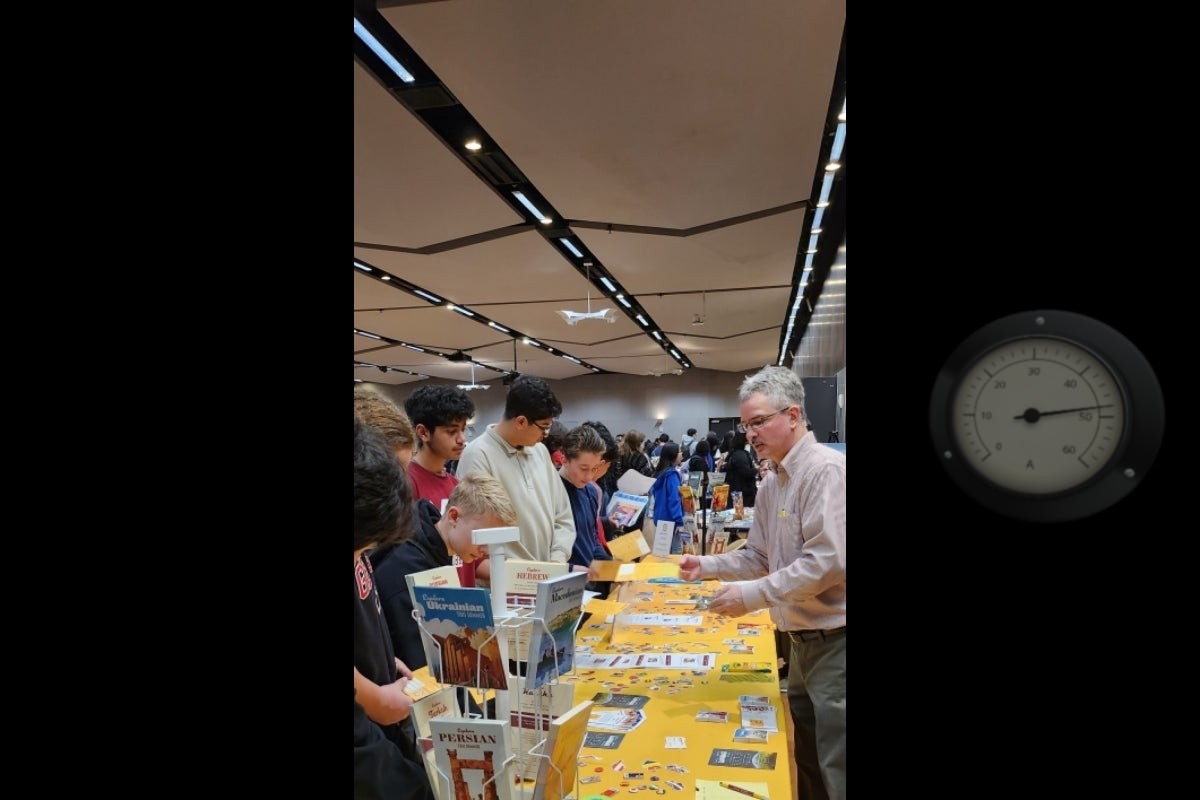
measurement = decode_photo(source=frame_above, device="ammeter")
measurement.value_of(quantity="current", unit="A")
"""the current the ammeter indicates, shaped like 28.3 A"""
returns 48 A
